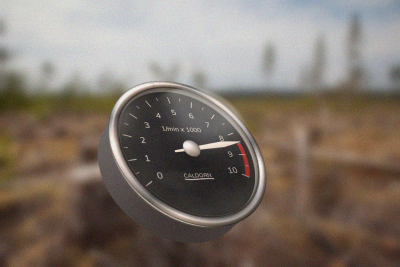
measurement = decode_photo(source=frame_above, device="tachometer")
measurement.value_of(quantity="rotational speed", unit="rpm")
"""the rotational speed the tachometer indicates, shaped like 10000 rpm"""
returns 8500 rpm
